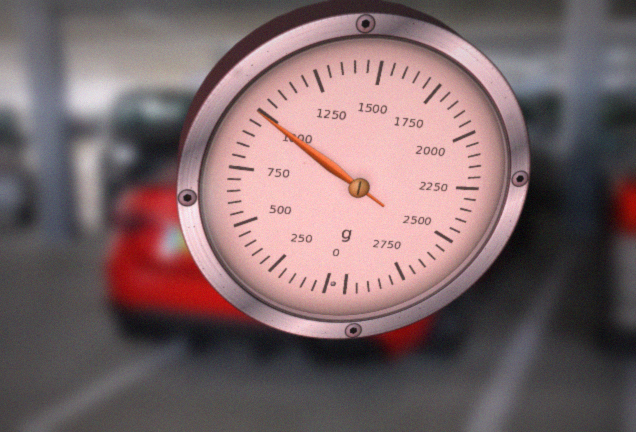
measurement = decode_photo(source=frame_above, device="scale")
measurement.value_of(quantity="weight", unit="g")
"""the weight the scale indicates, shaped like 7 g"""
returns 1000 g
